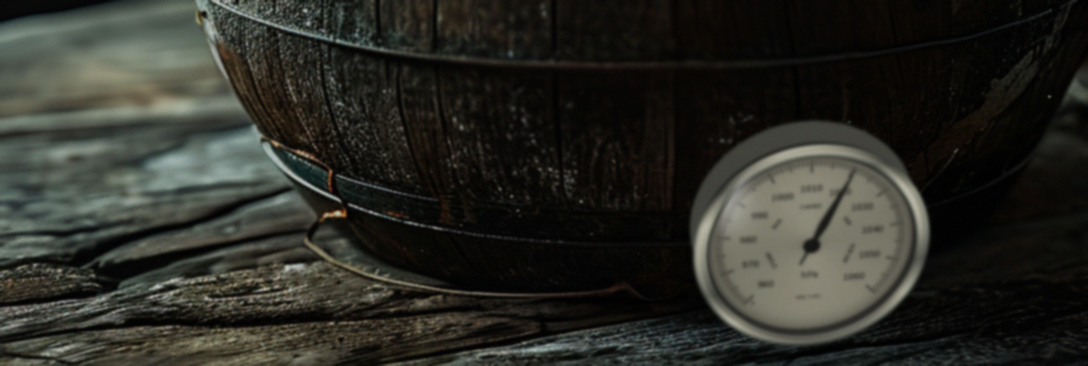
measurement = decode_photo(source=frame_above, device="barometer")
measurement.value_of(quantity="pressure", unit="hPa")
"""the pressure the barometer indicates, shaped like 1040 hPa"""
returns 1020 hPa
